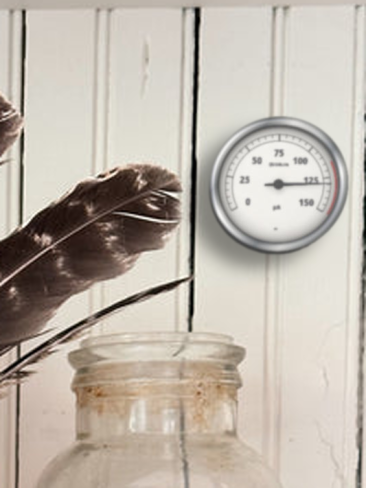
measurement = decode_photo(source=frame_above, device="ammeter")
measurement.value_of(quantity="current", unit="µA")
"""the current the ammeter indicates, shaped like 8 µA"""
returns 130 µA
